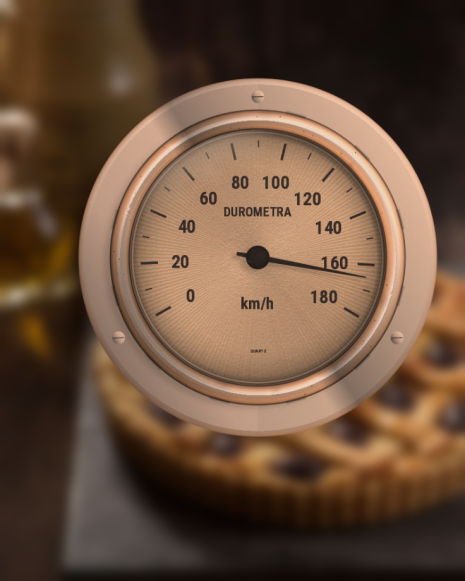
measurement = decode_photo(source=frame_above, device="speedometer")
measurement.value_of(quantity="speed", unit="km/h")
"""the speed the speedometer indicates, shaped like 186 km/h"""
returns 165 km/h
